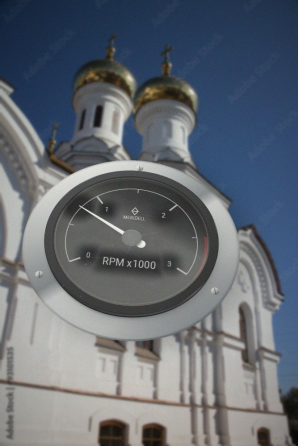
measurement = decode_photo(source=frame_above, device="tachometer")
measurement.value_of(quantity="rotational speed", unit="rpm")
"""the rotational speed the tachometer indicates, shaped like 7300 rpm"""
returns 750 rpm
